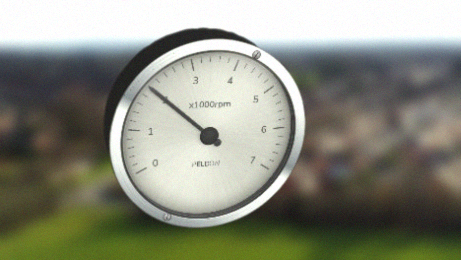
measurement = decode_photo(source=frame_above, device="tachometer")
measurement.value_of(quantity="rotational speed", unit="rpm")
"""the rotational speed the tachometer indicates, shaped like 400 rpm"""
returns 2000 rpm
